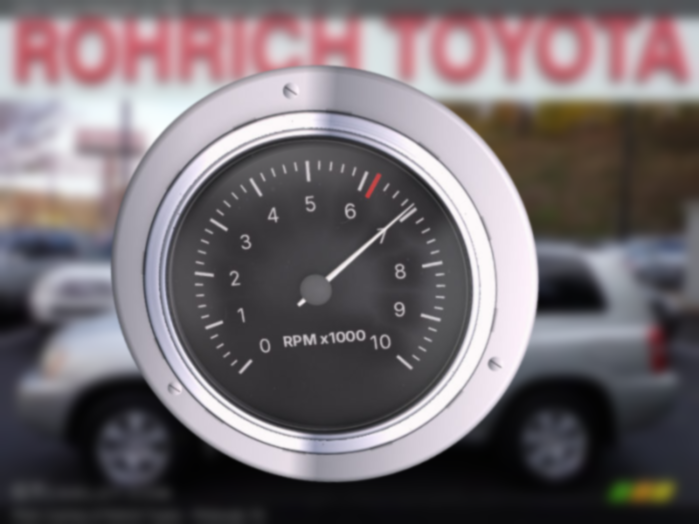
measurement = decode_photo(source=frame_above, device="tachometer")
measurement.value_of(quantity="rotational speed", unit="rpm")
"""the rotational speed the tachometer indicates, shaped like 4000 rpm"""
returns 6900 rpm
